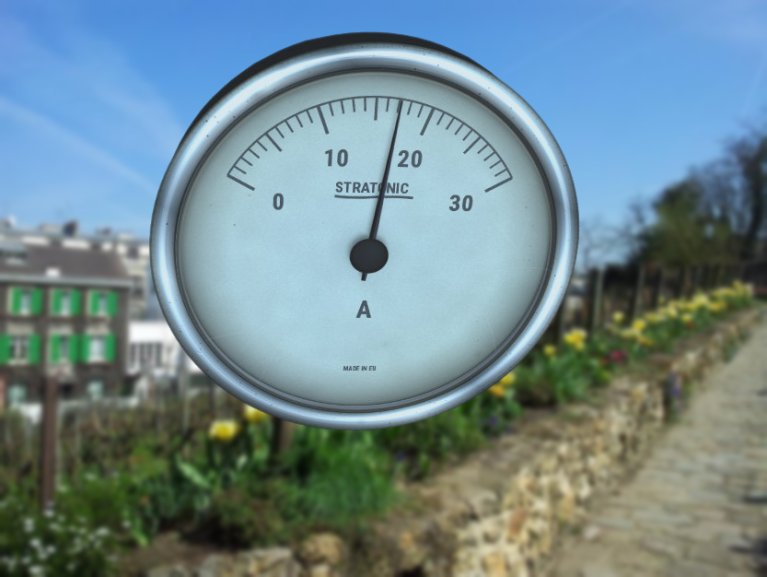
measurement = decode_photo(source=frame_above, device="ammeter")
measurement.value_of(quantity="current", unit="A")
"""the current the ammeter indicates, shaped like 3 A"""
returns 17 A
